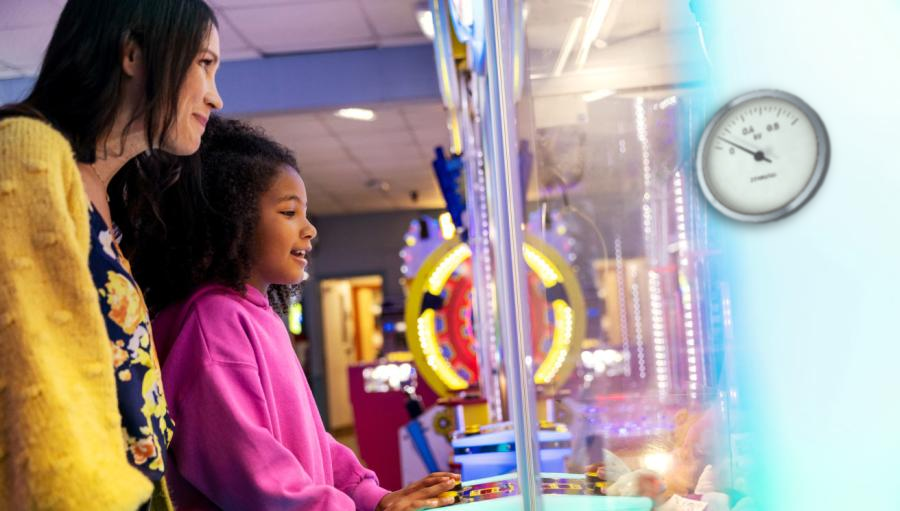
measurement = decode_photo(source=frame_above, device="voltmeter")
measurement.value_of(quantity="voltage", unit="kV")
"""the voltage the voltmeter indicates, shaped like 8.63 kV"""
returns 0.1 kV
